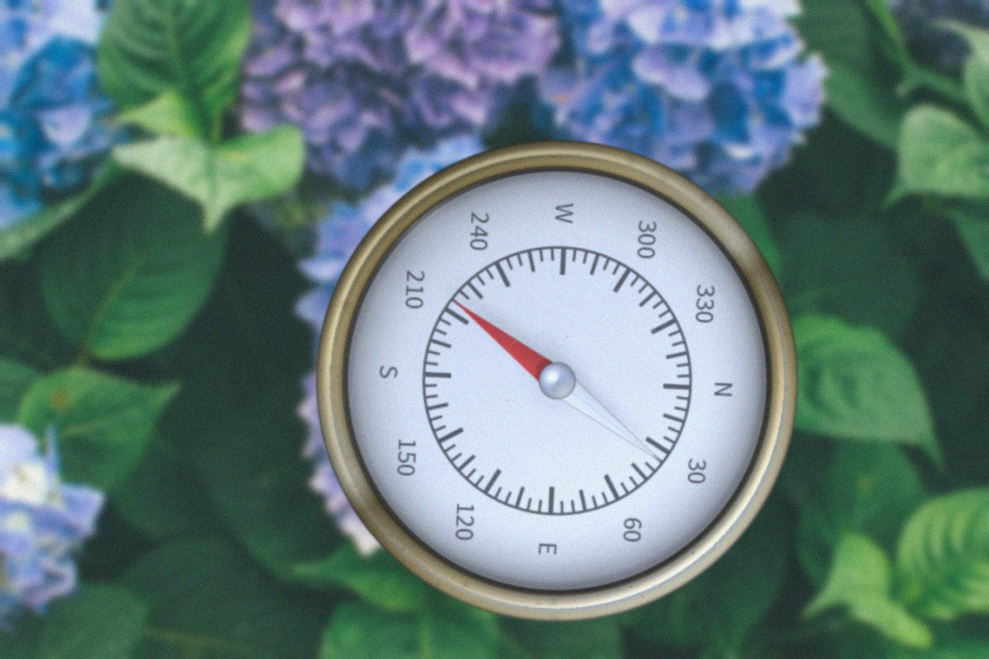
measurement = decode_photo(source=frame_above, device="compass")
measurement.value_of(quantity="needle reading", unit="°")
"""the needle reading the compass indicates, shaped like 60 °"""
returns 215 °
